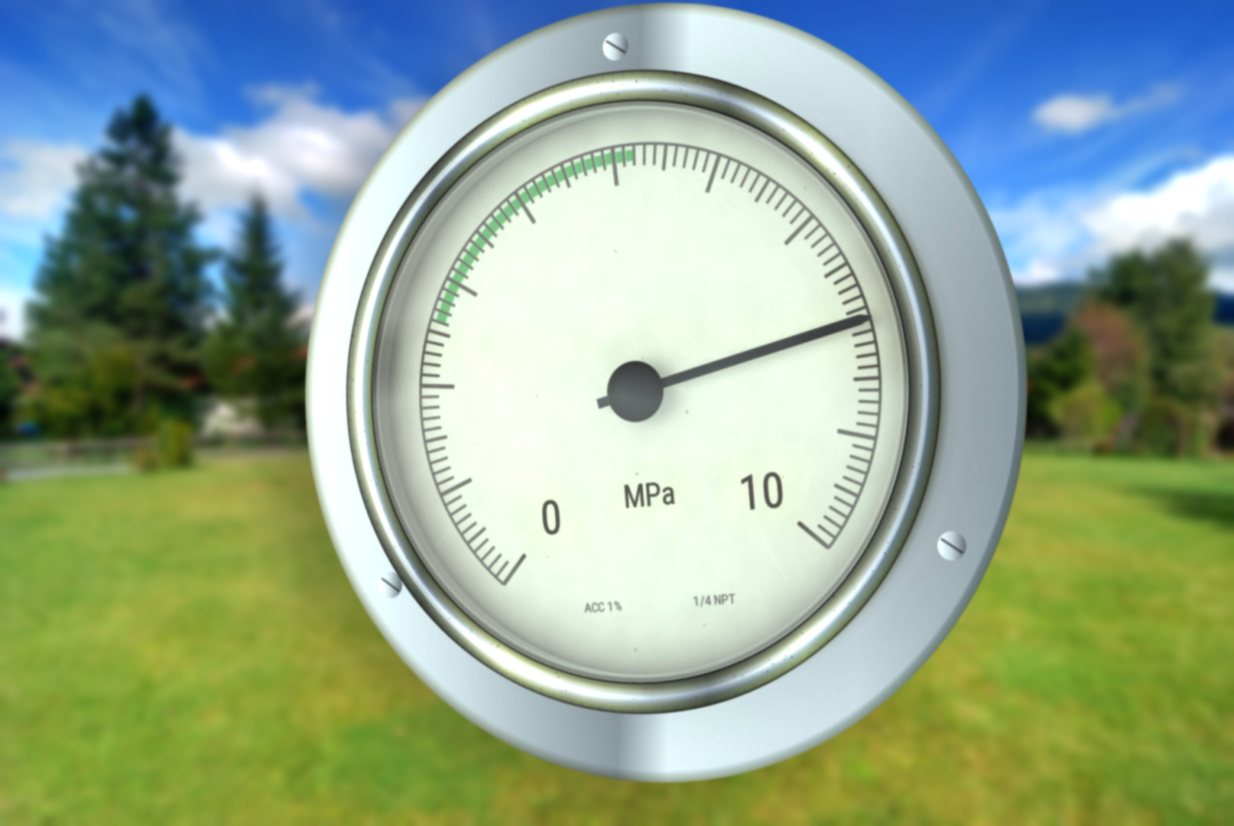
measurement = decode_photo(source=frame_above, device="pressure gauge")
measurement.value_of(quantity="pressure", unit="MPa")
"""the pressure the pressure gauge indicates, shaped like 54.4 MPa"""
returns 8 MPa
